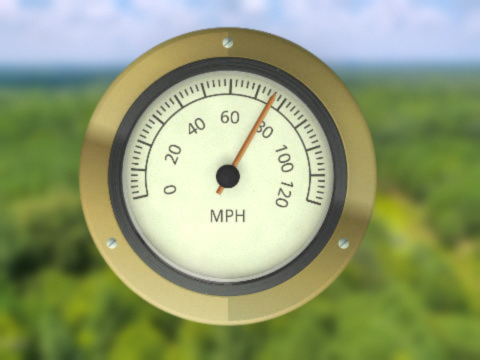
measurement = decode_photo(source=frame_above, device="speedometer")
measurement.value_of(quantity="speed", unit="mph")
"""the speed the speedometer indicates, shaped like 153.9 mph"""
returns 76 mph
